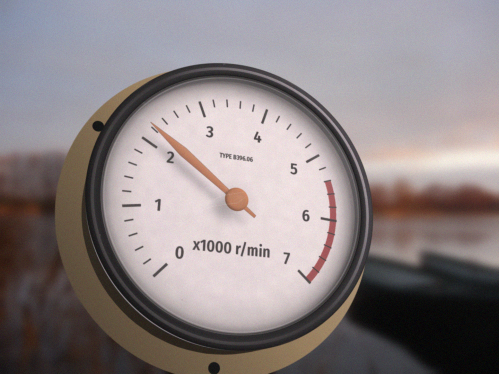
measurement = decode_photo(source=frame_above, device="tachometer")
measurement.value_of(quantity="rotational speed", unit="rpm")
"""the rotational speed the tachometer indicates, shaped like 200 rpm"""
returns 2200 rpm
